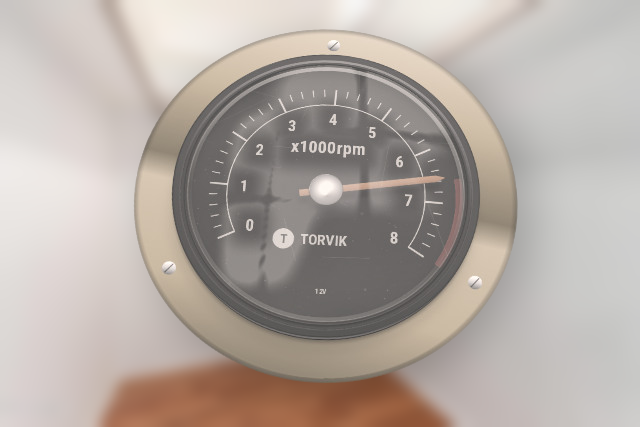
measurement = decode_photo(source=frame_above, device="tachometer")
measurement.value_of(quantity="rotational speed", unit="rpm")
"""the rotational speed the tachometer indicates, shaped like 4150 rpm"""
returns 6600 rpm
